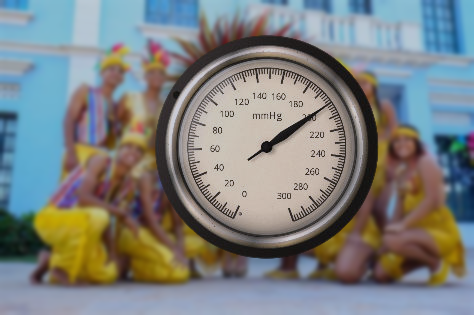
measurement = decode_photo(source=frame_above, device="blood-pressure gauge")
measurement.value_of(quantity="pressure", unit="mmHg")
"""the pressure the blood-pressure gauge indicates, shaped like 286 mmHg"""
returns 200 mmHg
